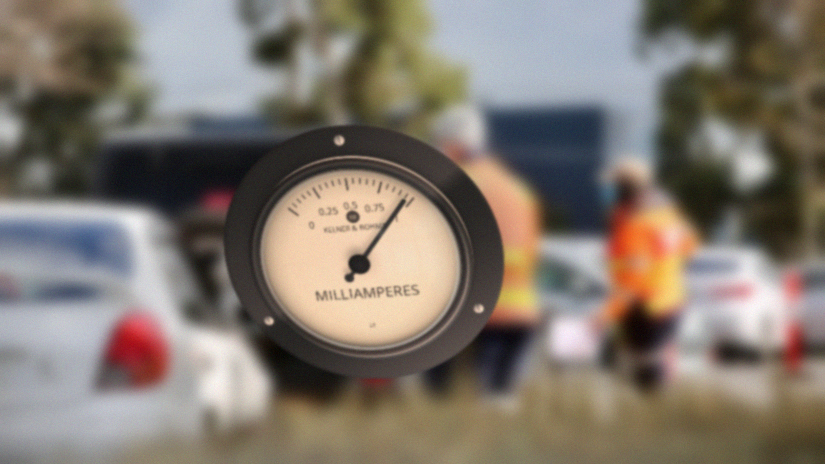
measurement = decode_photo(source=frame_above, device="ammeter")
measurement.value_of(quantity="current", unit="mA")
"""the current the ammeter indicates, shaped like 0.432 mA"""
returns 0.95 mA
